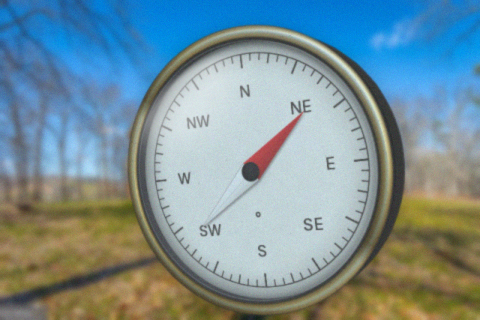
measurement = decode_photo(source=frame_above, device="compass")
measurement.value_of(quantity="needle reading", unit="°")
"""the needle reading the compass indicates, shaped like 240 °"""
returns 50 °
